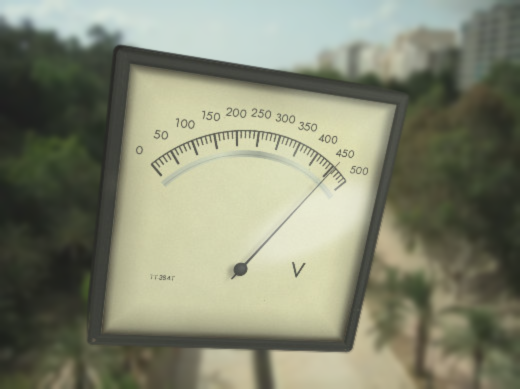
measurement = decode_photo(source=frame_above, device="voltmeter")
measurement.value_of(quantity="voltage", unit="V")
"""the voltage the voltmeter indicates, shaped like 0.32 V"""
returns 450 V
